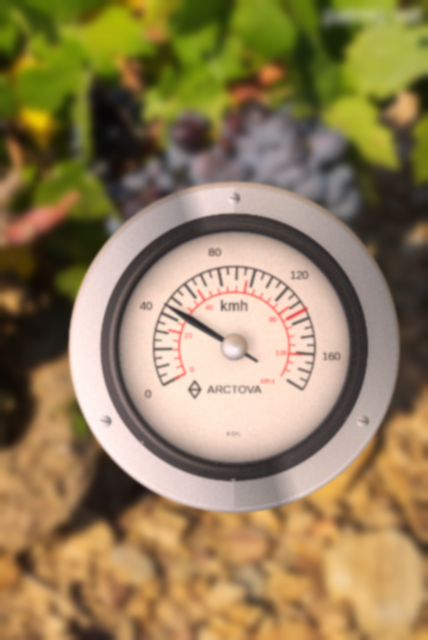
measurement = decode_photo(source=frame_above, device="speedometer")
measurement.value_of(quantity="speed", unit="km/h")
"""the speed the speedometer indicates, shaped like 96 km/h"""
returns 45 km/h
